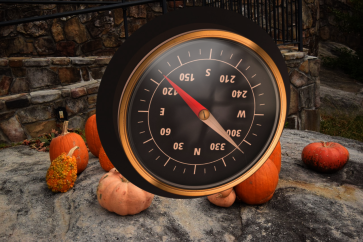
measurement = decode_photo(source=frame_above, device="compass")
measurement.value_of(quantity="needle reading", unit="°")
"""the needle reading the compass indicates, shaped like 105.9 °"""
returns 130 °
